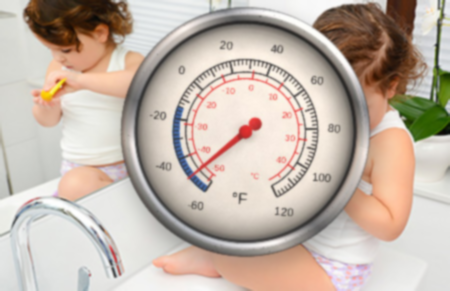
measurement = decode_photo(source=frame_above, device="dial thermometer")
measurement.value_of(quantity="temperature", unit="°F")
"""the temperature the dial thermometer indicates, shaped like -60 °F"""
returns -50 °F
